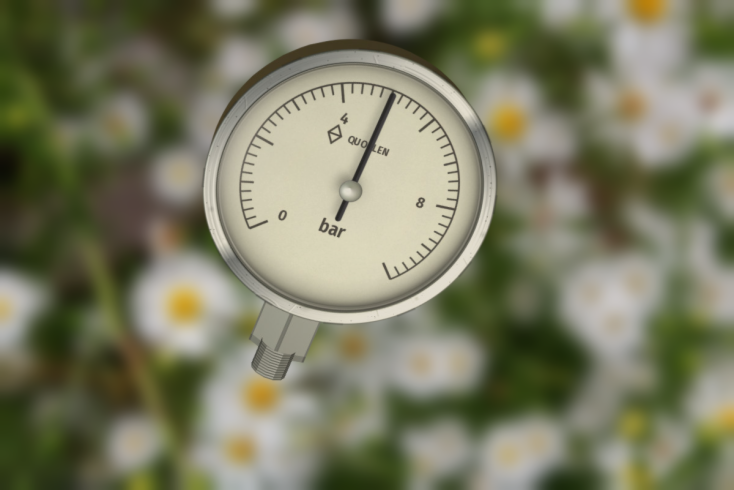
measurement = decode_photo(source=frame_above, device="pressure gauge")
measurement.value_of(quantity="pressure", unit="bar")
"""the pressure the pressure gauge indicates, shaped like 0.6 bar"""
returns 5 bar
